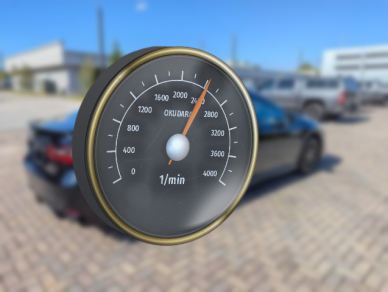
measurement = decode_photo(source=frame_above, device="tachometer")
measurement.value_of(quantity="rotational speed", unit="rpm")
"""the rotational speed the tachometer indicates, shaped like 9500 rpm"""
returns 2400 rpm
